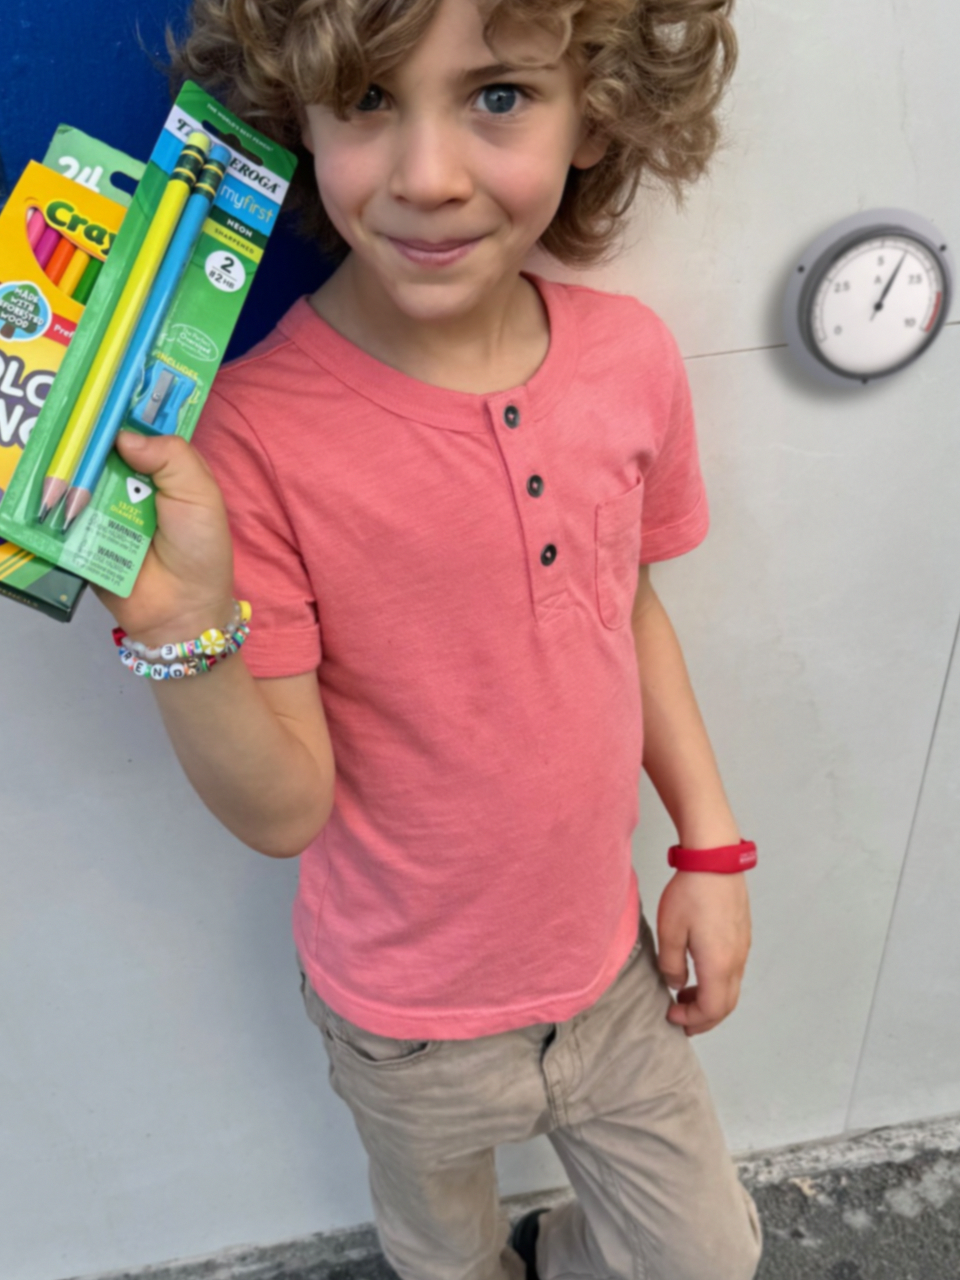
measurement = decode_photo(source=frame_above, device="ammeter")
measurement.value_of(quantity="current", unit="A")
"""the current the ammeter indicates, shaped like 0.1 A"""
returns 6 A
